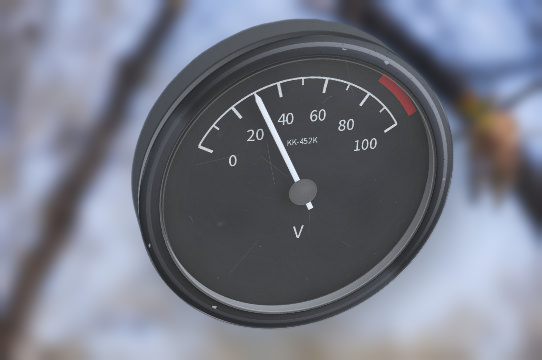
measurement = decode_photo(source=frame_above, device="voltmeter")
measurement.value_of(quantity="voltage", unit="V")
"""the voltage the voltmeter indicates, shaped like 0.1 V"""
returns 30 V
